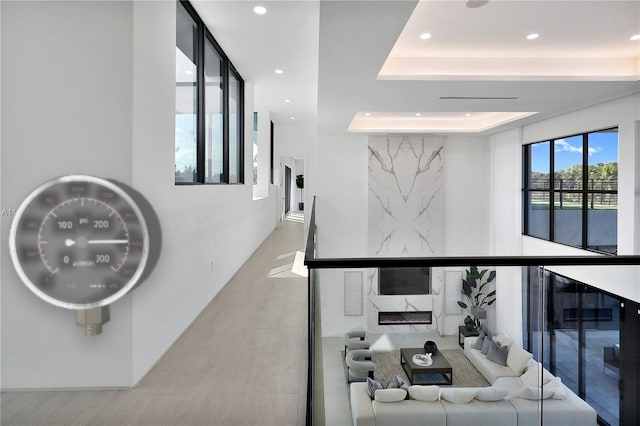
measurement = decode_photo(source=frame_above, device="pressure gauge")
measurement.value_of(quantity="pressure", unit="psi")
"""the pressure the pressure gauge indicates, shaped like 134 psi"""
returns 250 psi
